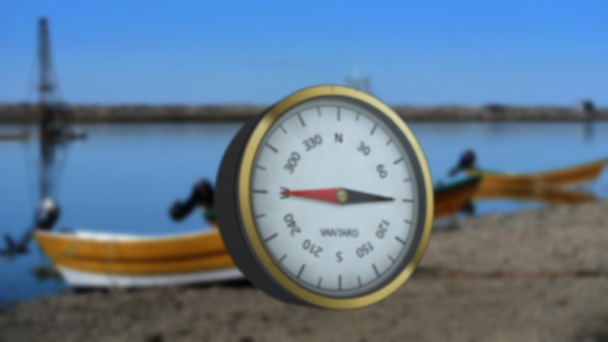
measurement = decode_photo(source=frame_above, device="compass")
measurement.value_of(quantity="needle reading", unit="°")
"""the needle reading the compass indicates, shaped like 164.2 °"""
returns 270 °
